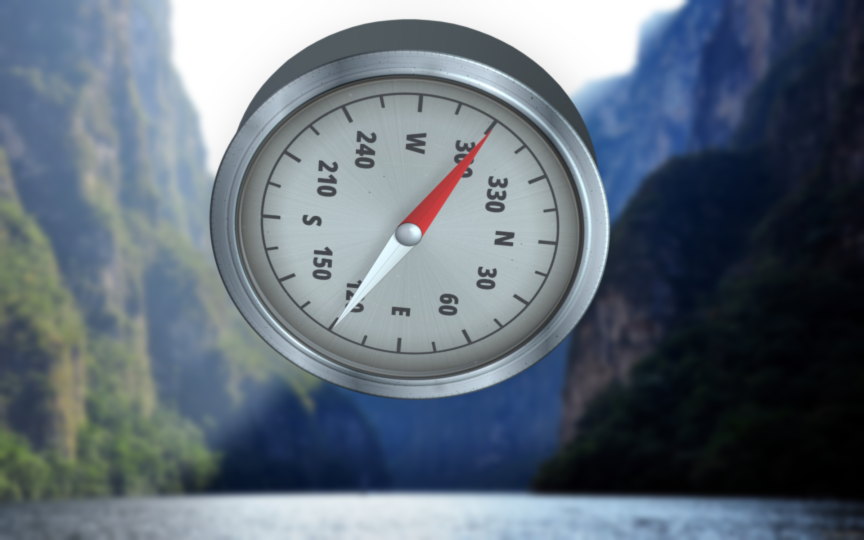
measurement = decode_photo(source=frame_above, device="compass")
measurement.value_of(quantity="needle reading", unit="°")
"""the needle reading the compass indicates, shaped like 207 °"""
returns 300 °
